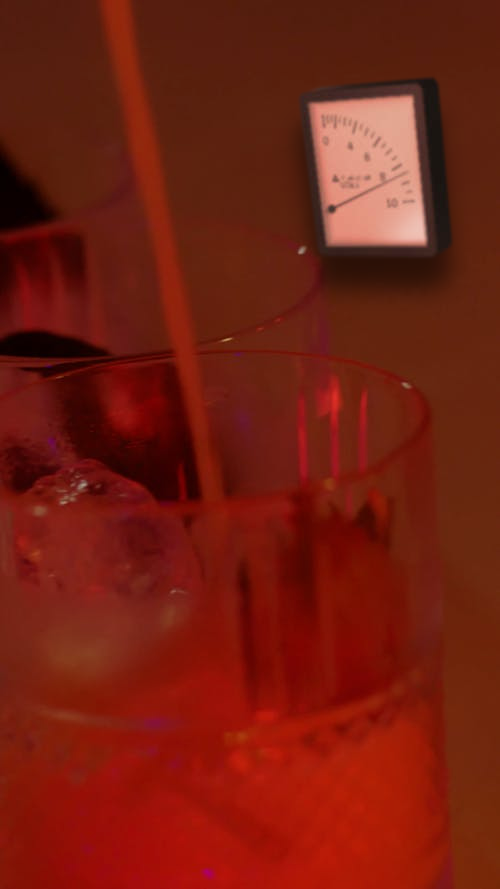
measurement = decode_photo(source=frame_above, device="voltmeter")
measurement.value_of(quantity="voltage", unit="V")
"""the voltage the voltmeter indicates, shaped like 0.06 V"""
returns 8.5 V
